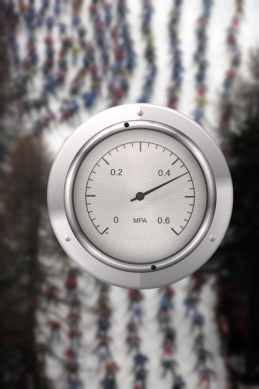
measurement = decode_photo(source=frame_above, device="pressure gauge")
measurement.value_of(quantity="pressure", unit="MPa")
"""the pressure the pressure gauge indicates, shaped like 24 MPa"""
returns 0.44 MPa
